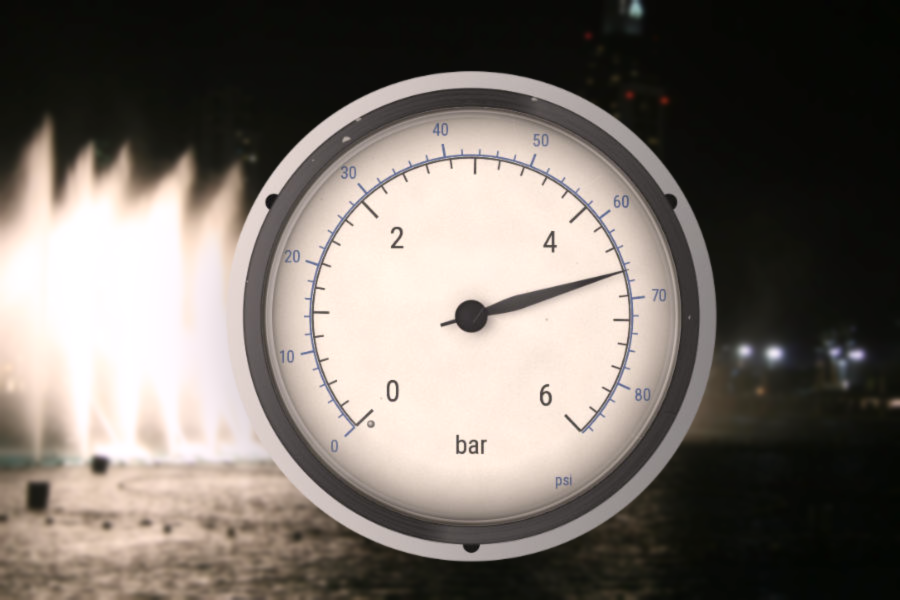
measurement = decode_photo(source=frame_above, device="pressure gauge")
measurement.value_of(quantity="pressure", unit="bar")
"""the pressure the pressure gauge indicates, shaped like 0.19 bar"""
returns 4.6 bar
